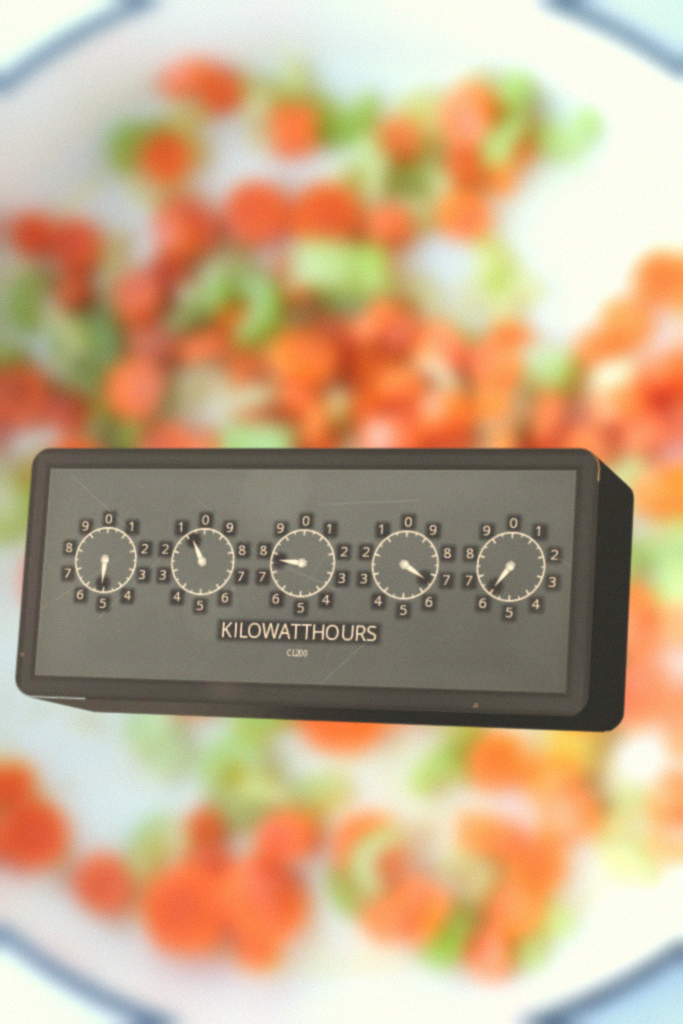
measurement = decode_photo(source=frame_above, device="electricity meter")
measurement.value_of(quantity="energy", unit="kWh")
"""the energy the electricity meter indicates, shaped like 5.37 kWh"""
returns 50766 kWh
